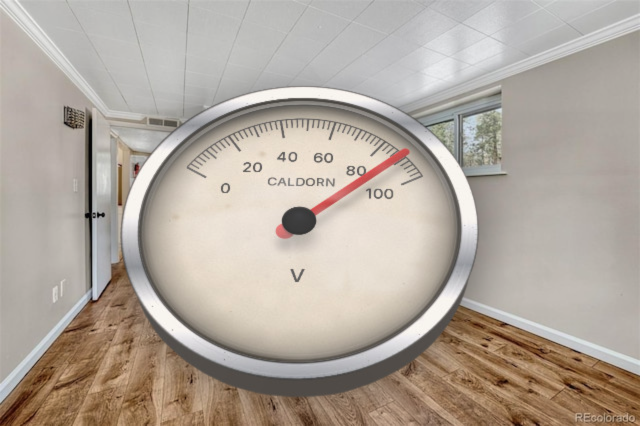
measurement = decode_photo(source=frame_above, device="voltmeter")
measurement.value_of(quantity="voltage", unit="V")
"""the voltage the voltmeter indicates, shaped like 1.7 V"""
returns 90 V
